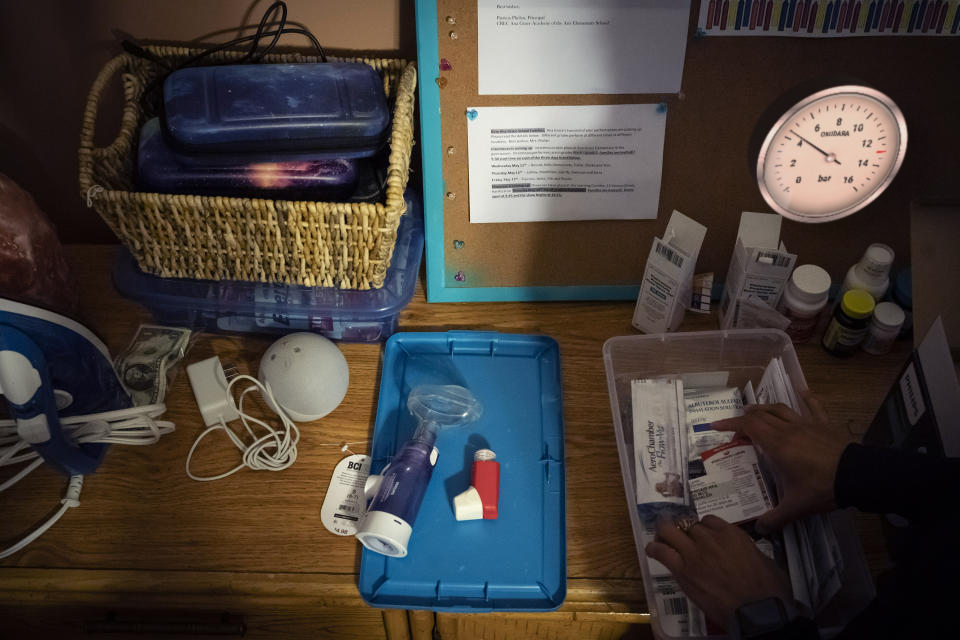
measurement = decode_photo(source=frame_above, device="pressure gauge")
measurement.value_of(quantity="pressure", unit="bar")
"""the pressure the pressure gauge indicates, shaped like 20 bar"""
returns 4.5 bar
